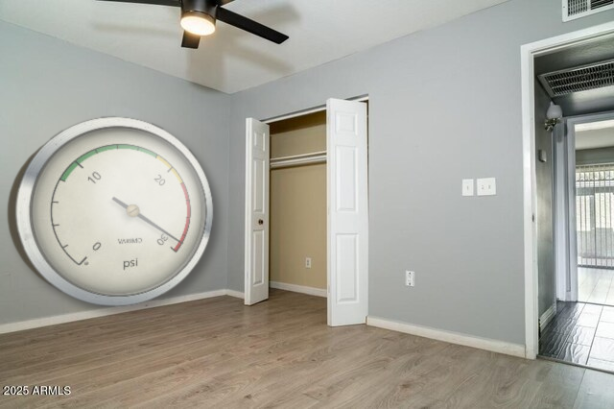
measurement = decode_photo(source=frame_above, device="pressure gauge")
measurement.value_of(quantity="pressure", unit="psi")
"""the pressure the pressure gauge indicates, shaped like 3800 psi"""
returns 29 psi
